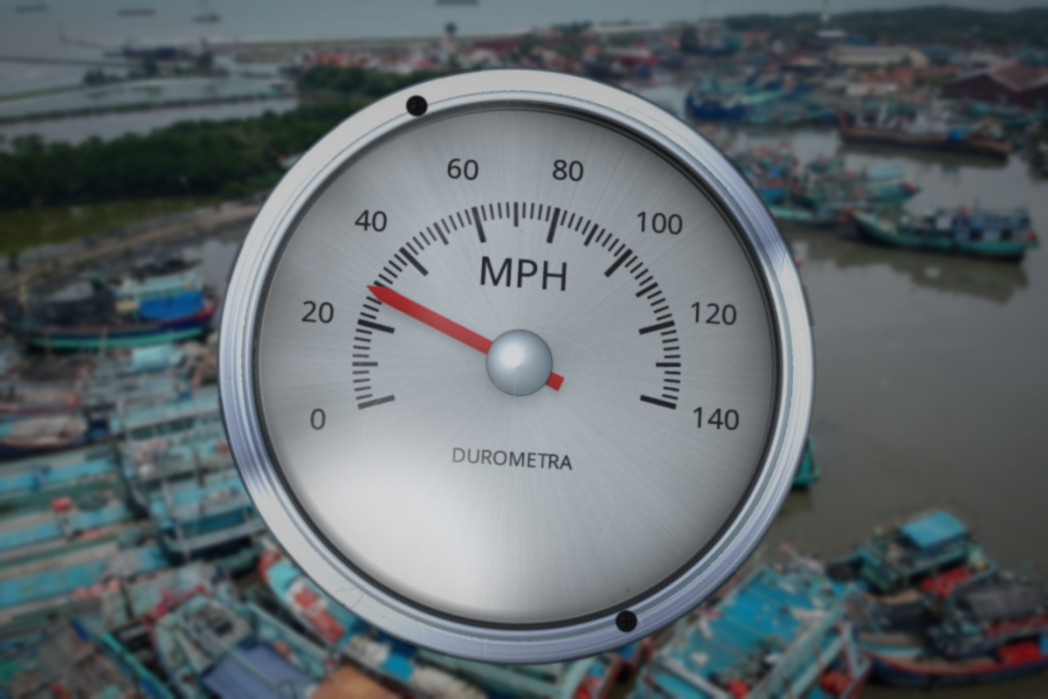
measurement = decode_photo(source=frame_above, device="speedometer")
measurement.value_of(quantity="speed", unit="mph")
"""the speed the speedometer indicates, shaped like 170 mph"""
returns 28 mph
